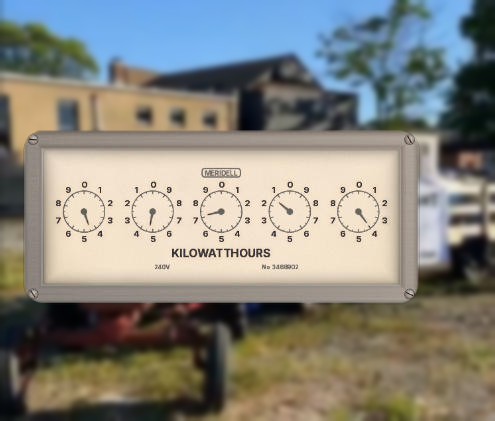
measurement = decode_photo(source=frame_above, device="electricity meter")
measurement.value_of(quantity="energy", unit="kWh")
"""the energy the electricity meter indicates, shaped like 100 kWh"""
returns 44714 kWh
